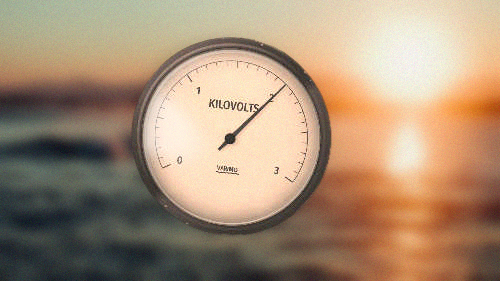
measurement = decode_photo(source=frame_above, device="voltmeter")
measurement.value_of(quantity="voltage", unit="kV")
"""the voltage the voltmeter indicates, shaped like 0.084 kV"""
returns 2 kV
